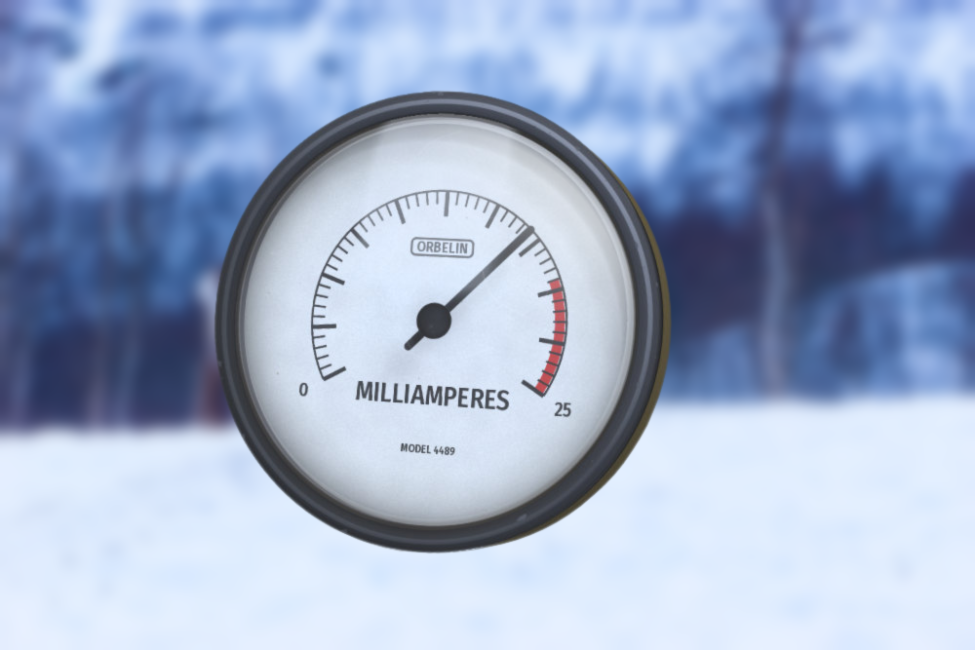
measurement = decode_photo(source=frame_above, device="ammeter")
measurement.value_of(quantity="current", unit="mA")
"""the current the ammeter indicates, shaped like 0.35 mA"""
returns 17 mA
